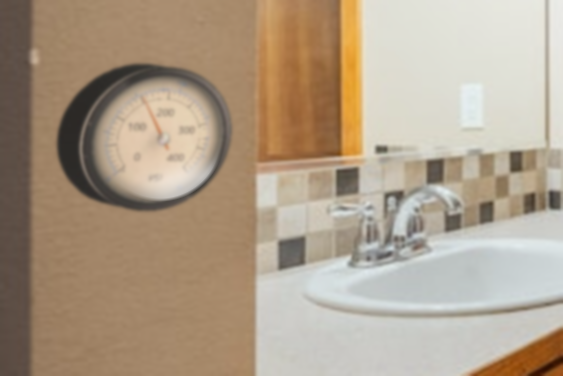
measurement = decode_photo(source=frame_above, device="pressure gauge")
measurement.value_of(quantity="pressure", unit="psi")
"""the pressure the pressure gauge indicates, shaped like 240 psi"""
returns 150 psi
